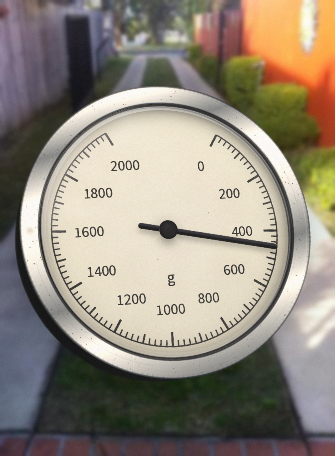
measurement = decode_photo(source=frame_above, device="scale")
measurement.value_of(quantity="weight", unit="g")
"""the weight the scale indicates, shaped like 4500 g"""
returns 460 g
